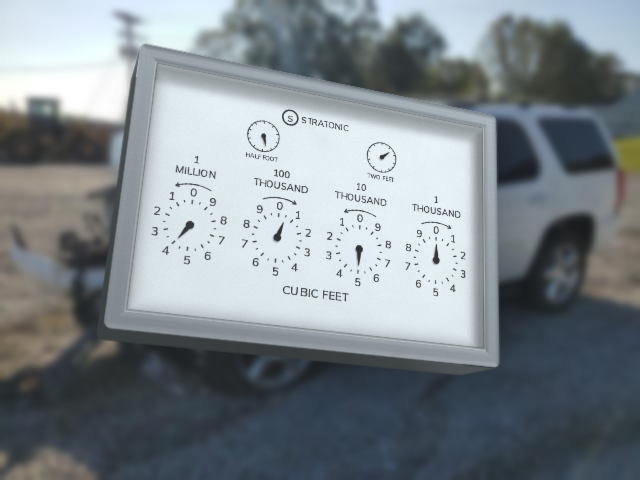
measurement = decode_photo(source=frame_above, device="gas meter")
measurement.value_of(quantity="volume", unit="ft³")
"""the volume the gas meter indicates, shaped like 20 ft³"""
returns 405000 ft³
